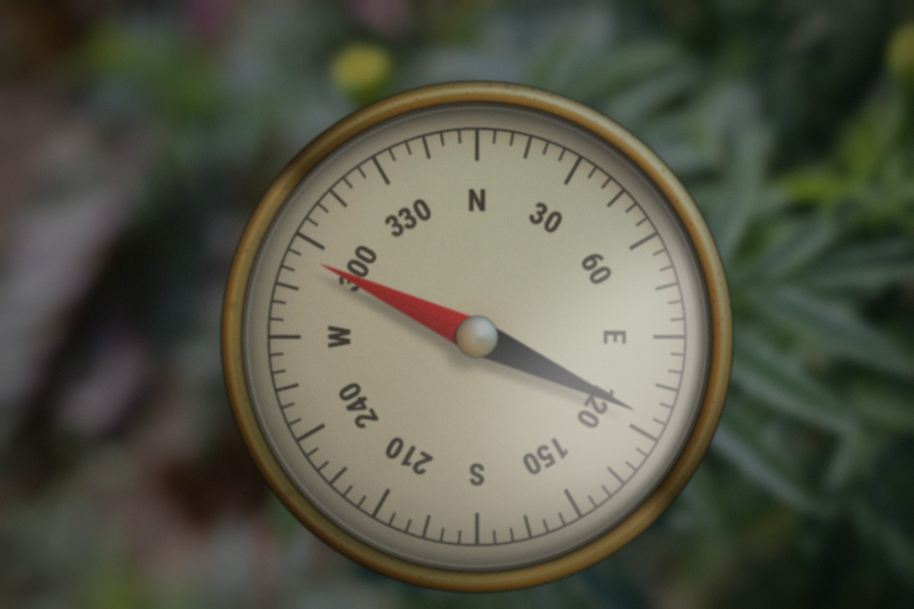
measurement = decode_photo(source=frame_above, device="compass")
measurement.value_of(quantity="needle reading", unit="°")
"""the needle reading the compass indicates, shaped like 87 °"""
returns 295 °
